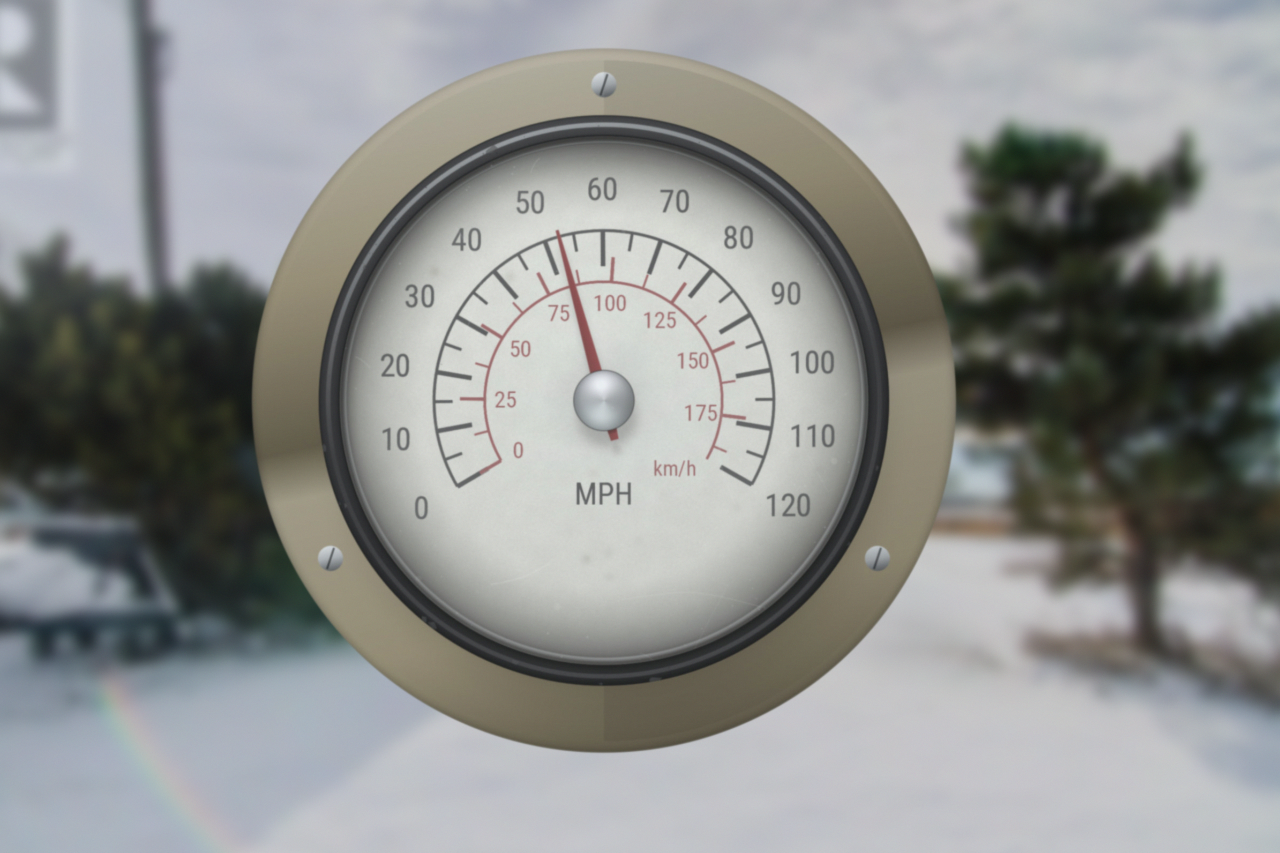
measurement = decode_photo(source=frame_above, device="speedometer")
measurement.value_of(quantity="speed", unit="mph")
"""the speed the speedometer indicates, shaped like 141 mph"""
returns 52.5 mph
